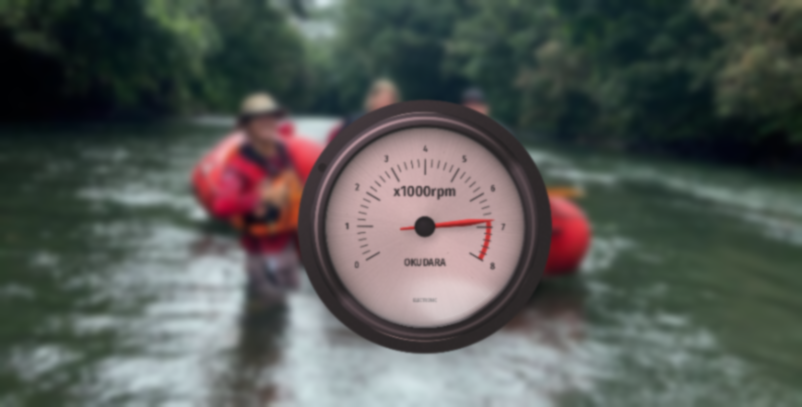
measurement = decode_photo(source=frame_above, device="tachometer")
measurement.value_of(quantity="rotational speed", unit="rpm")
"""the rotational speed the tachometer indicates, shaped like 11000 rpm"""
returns 6800 rpm
